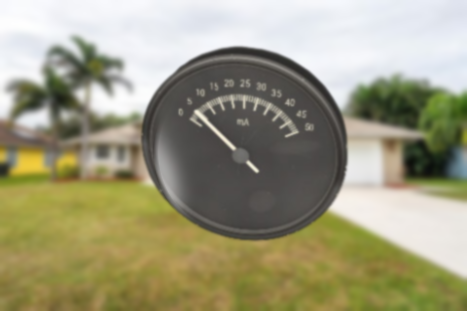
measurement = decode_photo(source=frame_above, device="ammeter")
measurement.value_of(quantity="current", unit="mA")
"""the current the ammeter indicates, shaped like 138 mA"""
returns 5 mA
